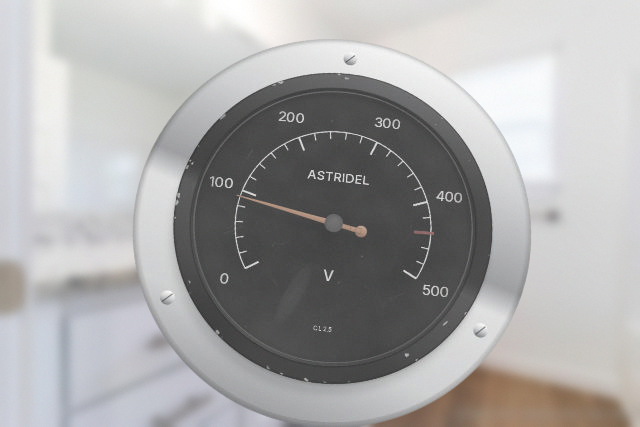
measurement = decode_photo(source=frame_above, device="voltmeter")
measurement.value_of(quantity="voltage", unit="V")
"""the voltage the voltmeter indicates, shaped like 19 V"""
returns 90 V
